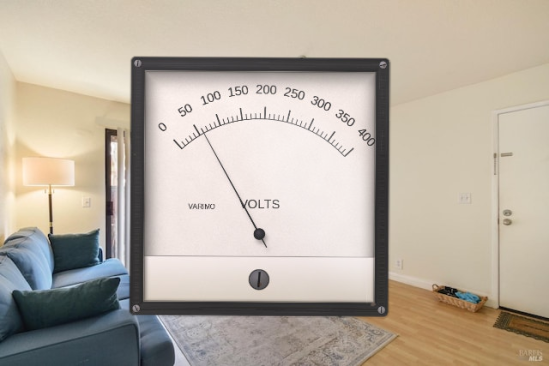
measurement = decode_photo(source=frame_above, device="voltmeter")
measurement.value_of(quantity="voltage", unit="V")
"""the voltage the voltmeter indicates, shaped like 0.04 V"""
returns 60 V
